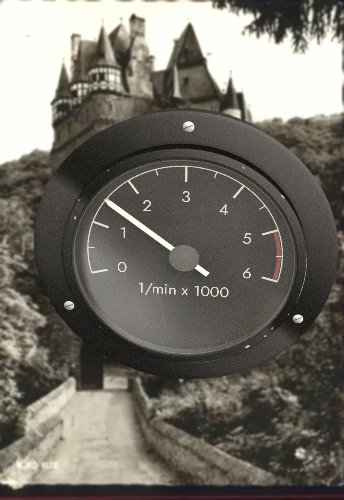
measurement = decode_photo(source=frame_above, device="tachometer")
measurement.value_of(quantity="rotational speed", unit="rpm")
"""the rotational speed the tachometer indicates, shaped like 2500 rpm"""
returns 1500 rpm
